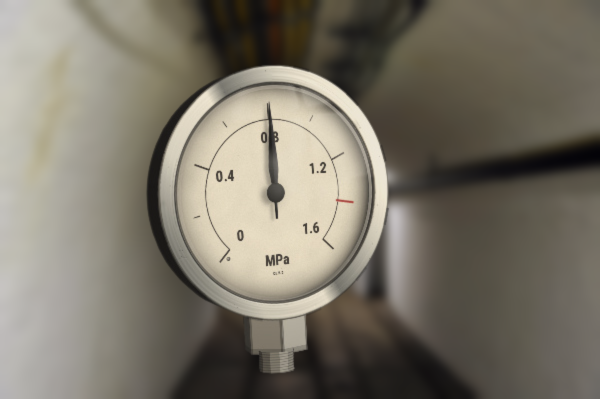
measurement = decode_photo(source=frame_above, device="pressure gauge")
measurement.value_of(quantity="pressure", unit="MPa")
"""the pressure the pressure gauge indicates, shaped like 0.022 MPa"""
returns 0.8 MPa
